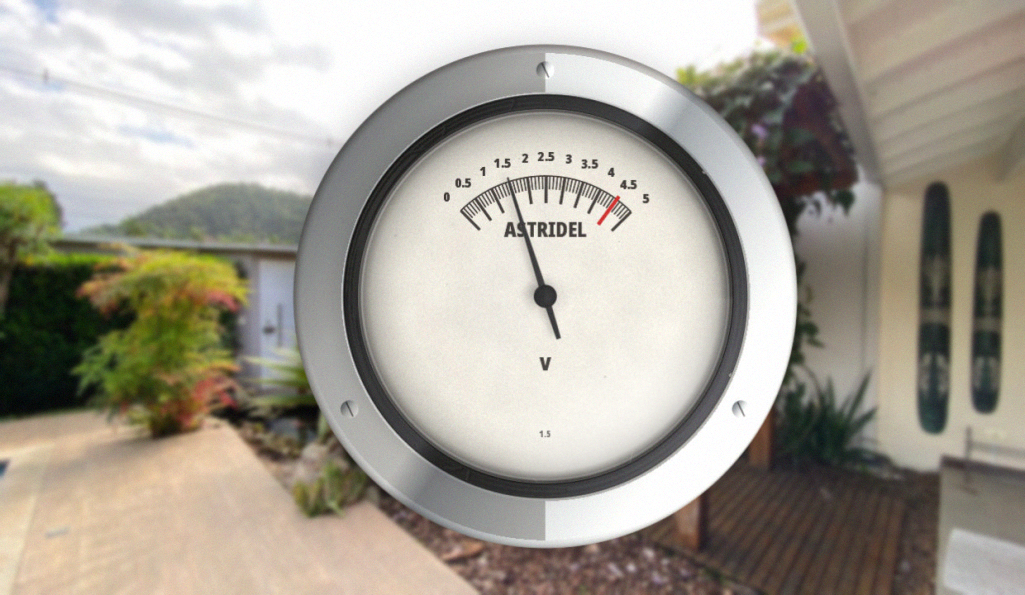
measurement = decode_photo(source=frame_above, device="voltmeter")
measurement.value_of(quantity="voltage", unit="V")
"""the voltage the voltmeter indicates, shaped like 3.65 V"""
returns 1.5 V
